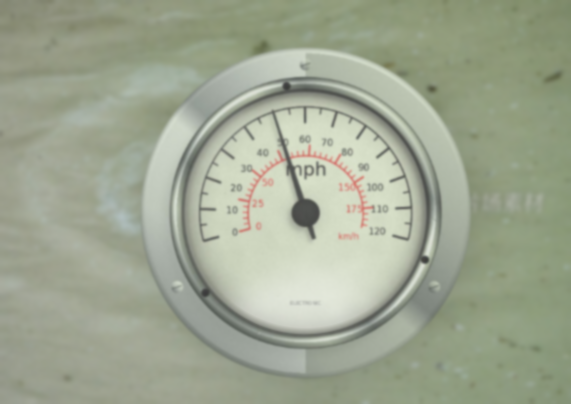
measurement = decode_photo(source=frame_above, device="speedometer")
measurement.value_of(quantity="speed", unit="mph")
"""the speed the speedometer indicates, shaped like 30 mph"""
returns 50 mph
